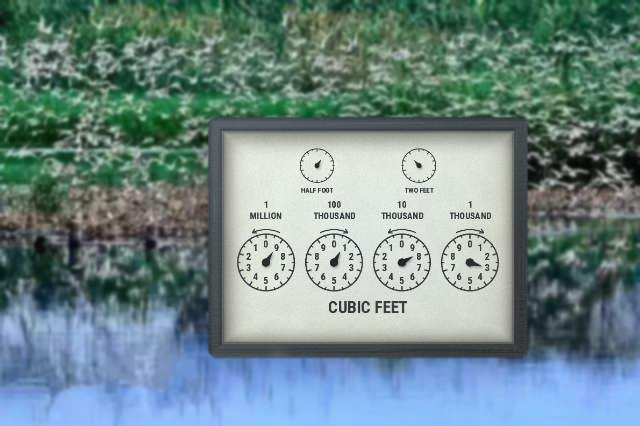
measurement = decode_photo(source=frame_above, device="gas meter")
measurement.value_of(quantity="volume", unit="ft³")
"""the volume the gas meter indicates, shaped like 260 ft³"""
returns 908300 ft³
